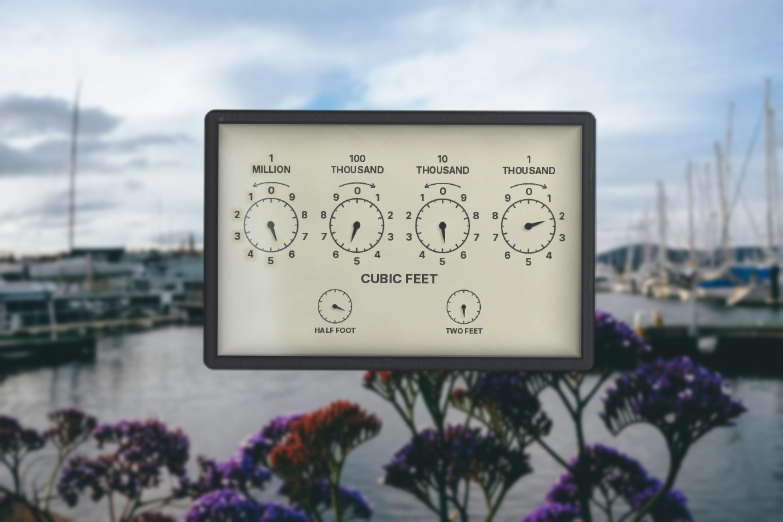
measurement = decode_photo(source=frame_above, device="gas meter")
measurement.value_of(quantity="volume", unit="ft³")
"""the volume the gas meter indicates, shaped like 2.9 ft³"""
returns 555200 ft³
